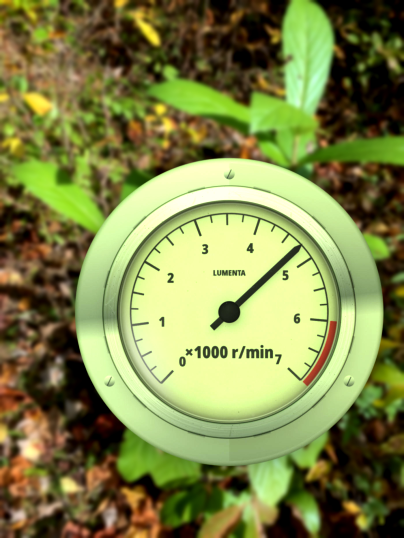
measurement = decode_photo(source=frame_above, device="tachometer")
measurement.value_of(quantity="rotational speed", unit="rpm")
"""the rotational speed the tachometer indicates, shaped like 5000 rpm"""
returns 4750 rpm
